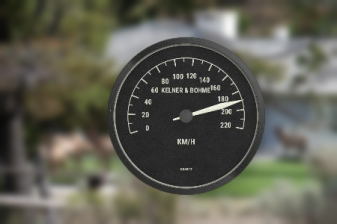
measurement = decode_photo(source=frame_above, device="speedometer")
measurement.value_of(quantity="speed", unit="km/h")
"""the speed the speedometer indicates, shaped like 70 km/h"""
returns 190 km/h
